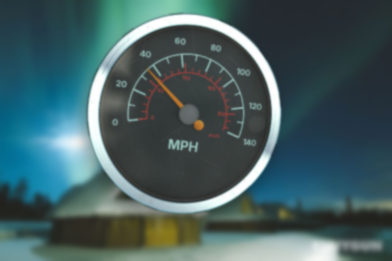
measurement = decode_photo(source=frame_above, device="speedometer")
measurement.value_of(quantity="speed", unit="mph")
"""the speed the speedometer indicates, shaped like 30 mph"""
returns 35 mph
